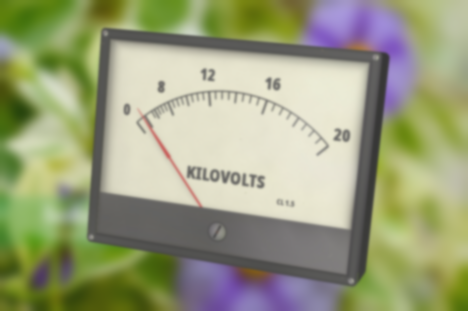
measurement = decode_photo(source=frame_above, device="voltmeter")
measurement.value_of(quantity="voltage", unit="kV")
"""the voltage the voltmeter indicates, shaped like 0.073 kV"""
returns 4 kV
